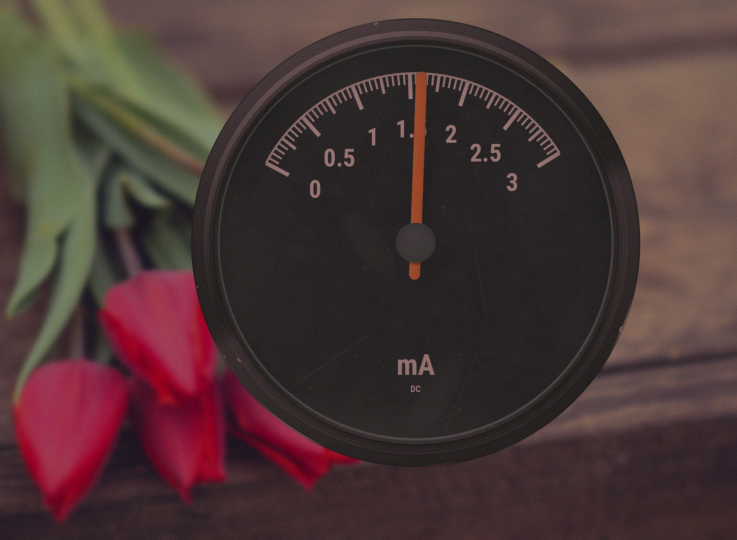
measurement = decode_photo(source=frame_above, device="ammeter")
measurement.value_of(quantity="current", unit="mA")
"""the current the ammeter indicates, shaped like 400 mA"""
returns 1.6 mA
